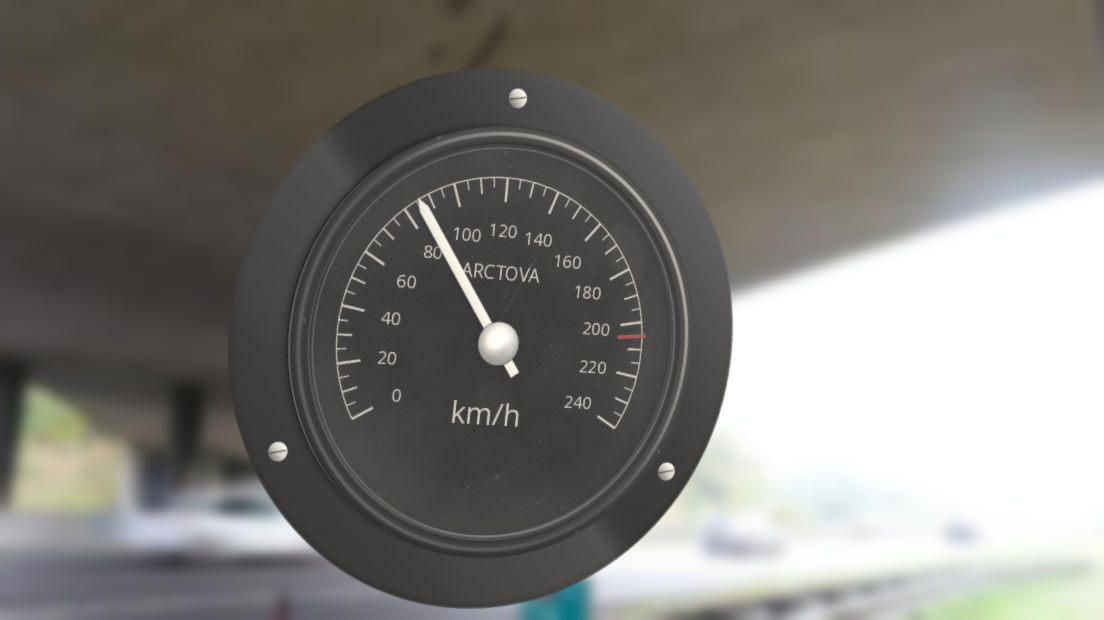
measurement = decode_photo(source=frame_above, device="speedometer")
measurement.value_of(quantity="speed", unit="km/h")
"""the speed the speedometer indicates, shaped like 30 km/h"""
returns 85 km/h
